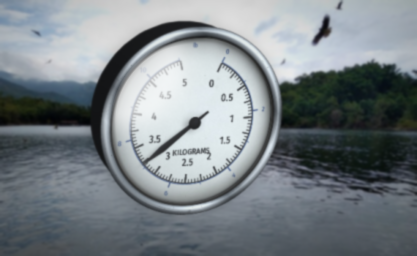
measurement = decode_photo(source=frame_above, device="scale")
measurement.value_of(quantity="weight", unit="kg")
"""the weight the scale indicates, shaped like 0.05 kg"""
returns 3.25 kg
